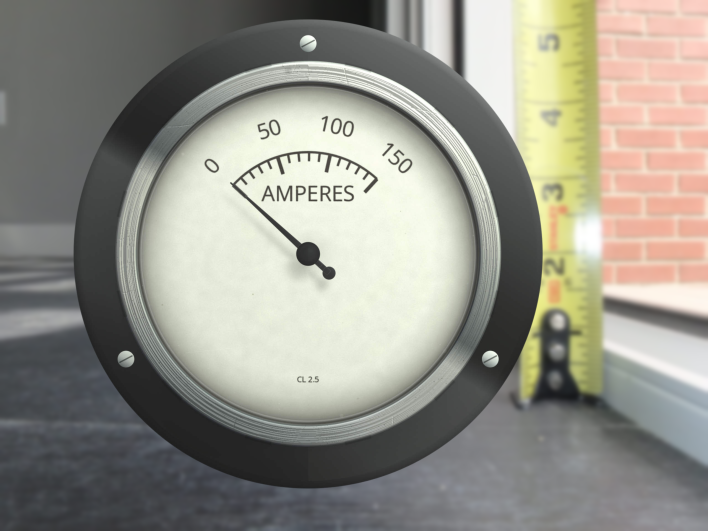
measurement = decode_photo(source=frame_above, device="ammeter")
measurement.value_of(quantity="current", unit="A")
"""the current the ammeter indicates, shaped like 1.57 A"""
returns 0 A
